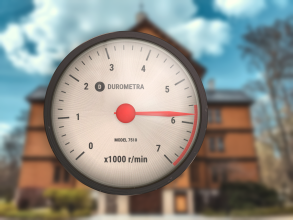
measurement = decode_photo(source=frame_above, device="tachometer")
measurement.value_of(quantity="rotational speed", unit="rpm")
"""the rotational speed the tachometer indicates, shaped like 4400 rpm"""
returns 5800 rpm
